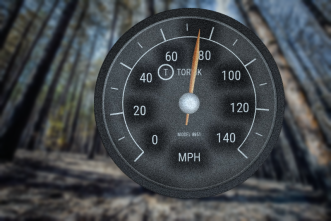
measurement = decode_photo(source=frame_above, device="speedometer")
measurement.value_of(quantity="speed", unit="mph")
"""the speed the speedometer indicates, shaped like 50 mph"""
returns 75 mph
